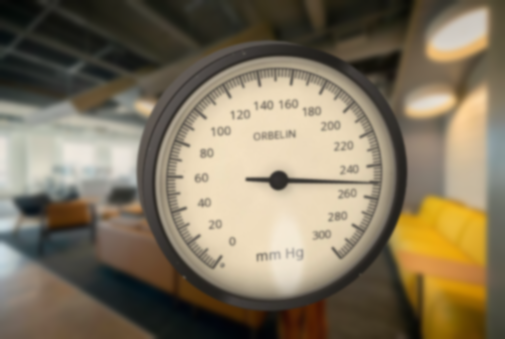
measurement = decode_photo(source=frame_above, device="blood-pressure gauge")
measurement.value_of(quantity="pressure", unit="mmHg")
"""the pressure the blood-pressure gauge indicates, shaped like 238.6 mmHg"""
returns 250 mmHg
